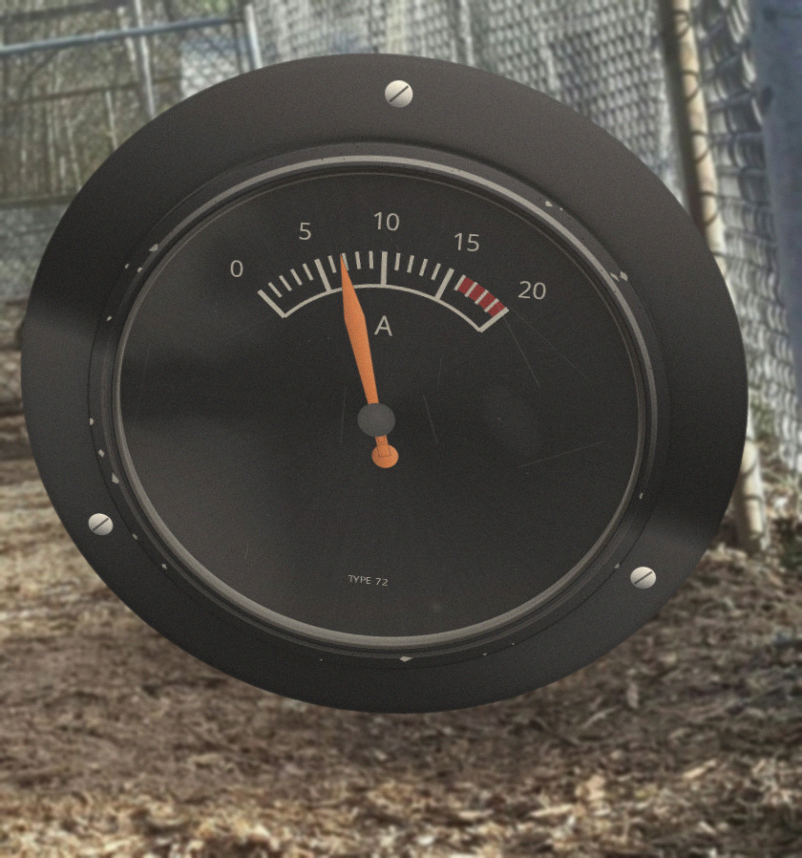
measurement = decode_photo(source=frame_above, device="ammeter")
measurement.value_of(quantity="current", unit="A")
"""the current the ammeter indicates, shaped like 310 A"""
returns 7 A
